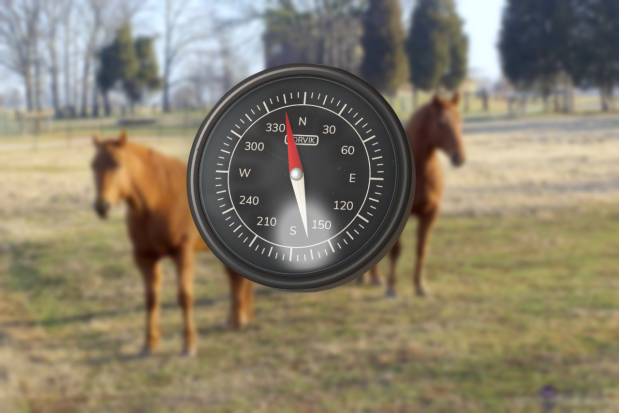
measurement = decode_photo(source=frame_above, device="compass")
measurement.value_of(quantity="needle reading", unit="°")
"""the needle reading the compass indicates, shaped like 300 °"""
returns 345 °
